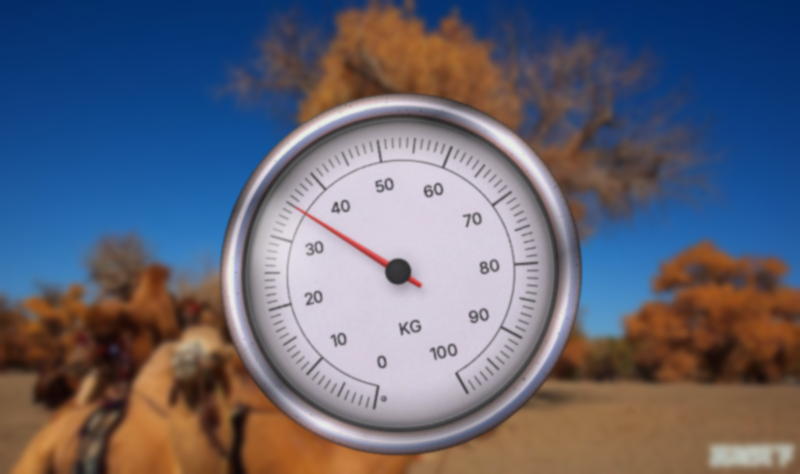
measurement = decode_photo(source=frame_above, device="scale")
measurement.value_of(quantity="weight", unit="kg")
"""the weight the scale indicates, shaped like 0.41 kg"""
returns 35 kg
